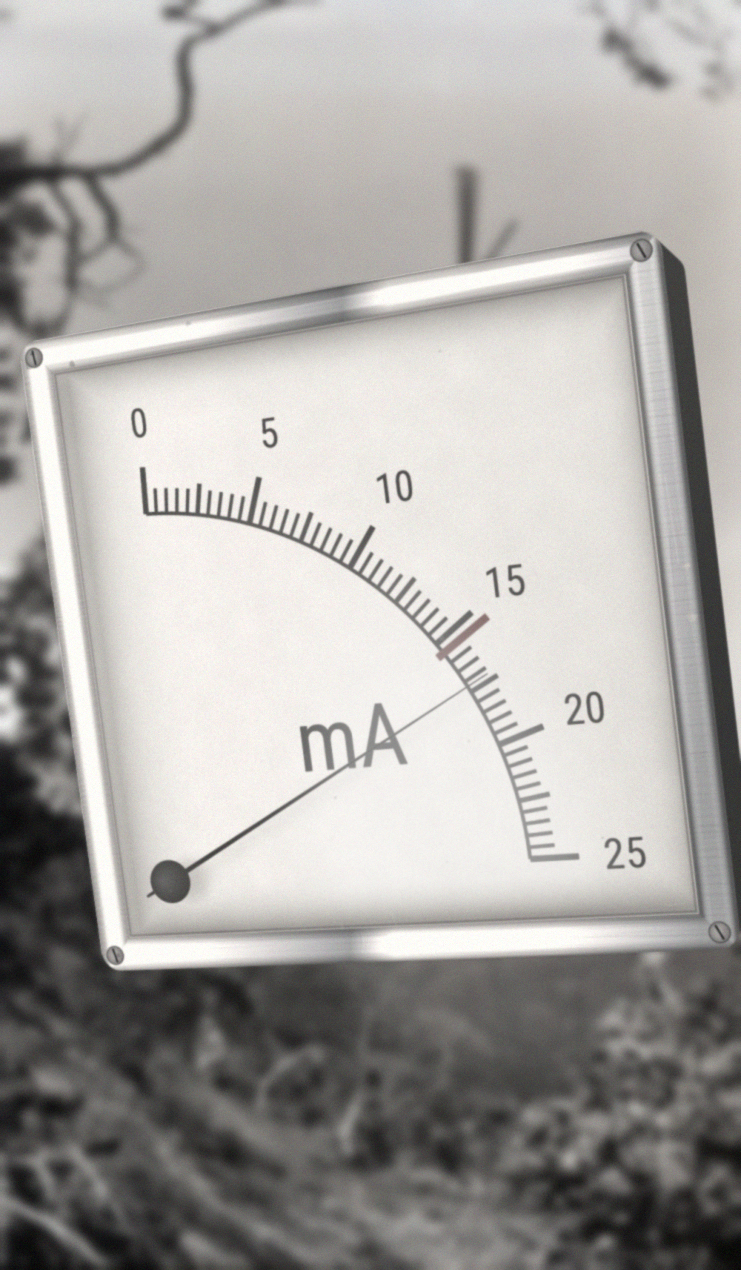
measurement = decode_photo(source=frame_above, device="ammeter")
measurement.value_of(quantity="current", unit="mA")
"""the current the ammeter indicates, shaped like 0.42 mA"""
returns 17.25 mA
